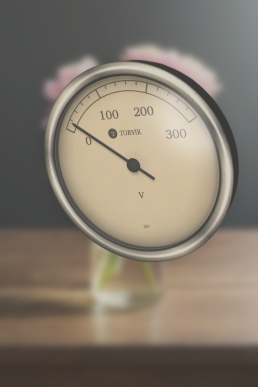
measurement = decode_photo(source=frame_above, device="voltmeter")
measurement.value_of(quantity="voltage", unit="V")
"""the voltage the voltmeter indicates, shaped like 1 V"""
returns 20 V
